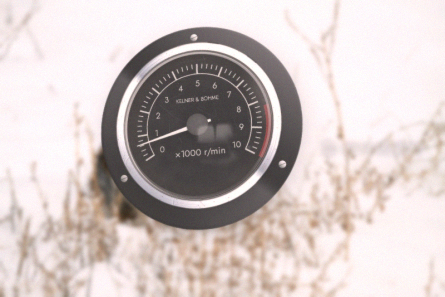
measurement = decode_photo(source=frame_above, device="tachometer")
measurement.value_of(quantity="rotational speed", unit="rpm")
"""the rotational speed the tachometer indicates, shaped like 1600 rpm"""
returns 600 rpm
